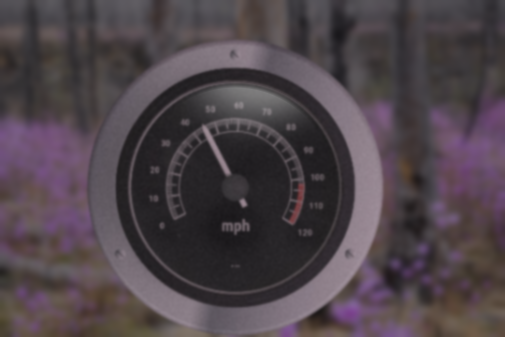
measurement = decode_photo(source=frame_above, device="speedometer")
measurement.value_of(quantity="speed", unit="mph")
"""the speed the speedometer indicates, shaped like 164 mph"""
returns 45 mph
